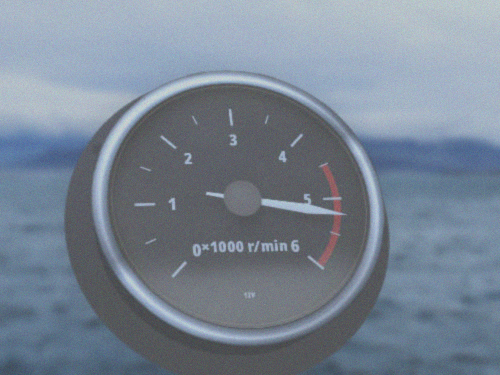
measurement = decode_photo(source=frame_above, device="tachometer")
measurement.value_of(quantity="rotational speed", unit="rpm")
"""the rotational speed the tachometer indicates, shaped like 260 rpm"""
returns 5250 rpm
